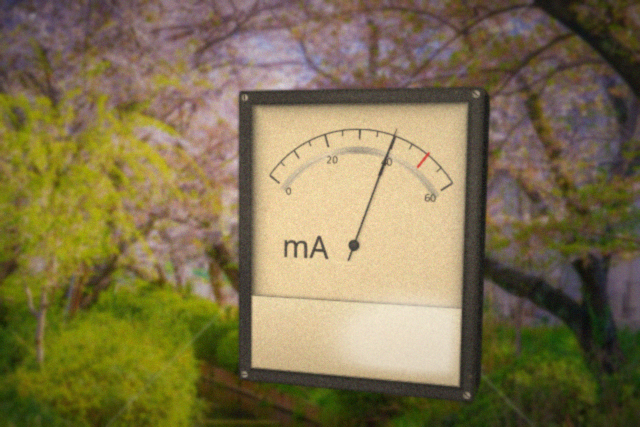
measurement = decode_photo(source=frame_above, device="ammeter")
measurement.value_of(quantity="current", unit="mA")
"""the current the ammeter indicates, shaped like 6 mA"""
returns 40 mA
